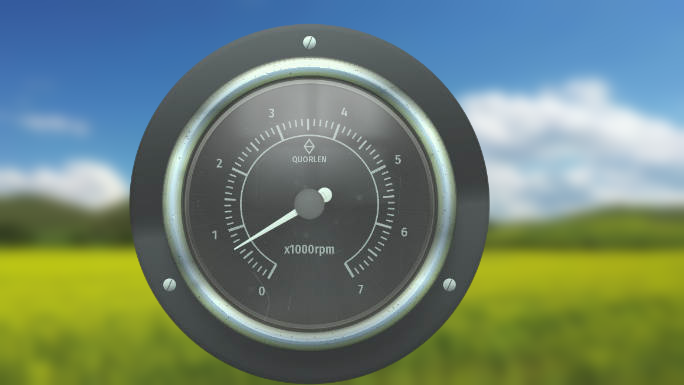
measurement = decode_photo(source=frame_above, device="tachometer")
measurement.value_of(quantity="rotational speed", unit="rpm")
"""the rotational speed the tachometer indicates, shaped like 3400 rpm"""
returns 700 rpm
